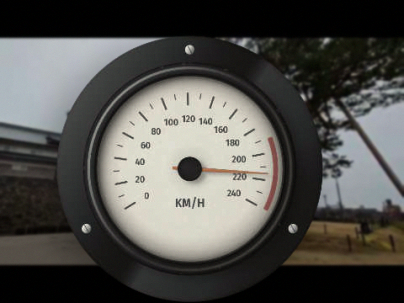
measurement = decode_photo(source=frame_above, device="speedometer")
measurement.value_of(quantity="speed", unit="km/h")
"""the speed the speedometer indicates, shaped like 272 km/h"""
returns 215 km/h
